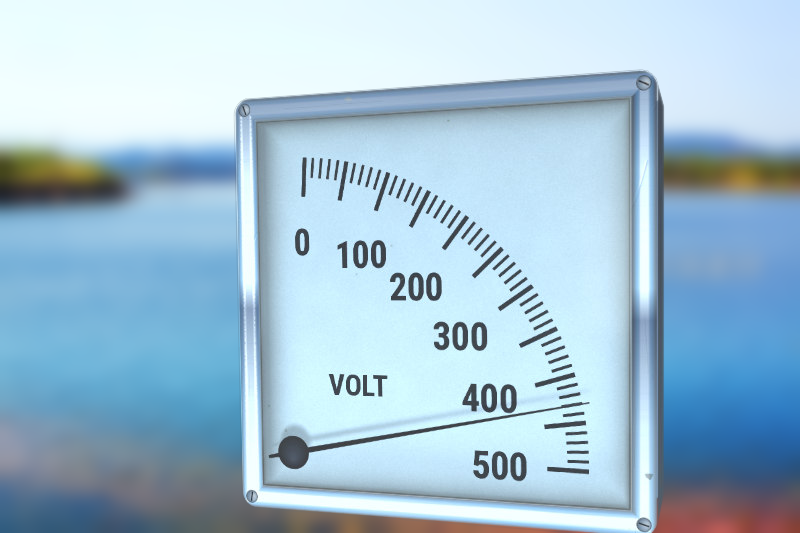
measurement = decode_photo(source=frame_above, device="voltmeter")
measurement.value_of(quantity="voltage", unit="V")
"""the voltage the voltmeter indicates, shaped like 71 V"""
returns 430 V
